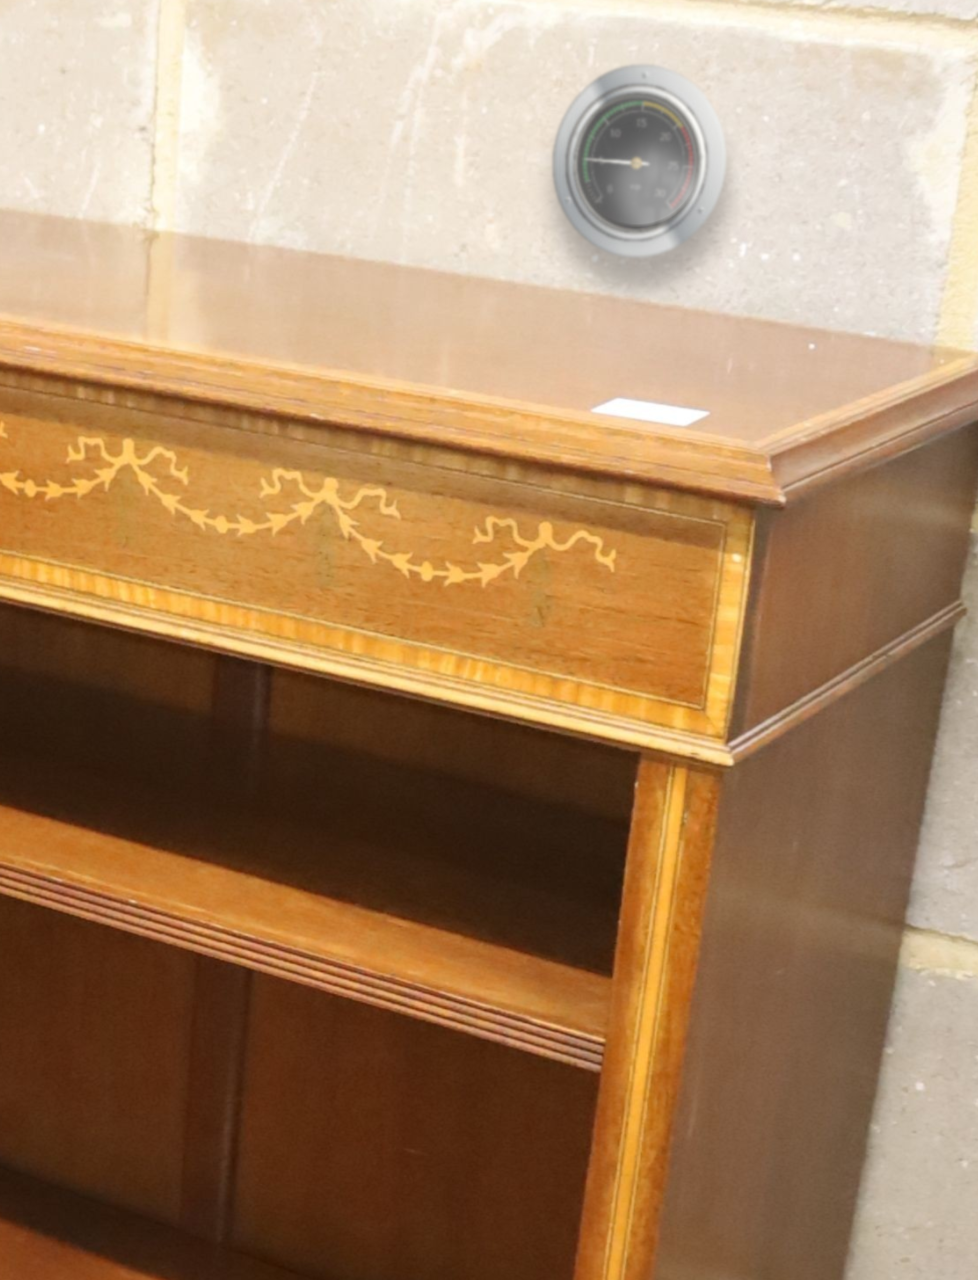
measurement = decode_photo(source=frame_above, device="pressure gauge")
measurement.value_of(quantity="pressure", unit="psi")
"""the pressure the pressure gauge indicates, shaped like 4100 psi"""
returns 5 psi
